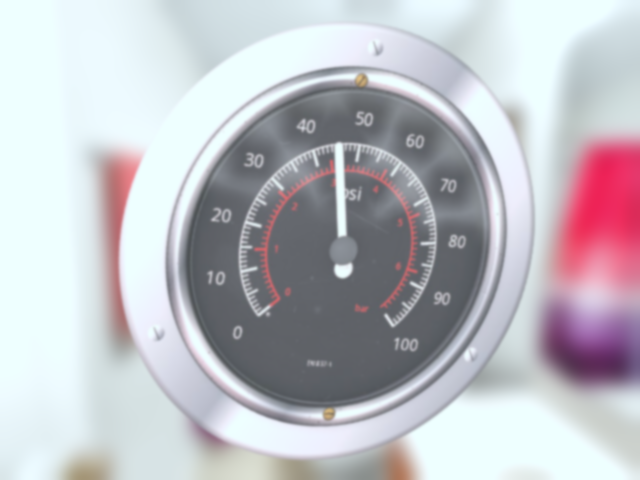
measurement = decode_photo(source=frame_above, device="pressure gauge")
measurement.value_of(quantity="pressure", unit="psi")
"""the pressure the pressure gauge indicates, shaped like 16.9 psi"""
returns 45 psi
